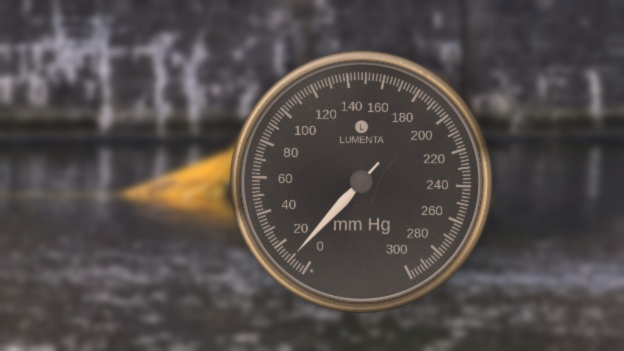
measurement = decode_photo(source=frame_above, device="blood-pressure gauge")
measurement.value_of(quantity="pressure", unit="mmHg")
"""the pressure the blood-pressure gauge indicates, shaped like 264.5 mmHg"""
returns 10 mmHg
